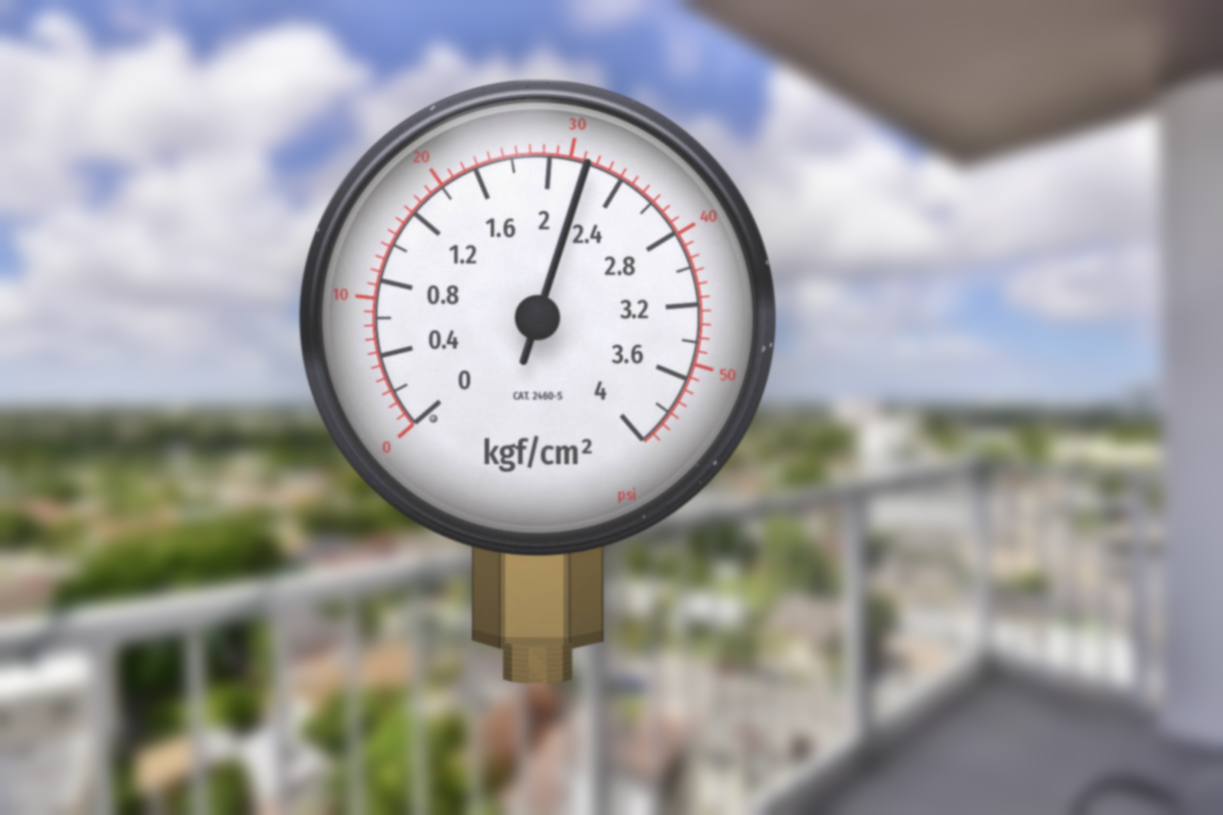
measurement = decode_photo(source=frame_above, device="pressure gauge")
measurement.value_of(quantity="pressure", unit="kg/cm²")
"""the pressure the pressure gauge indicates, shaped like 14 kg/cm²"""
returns 2.2 kg/cm²
